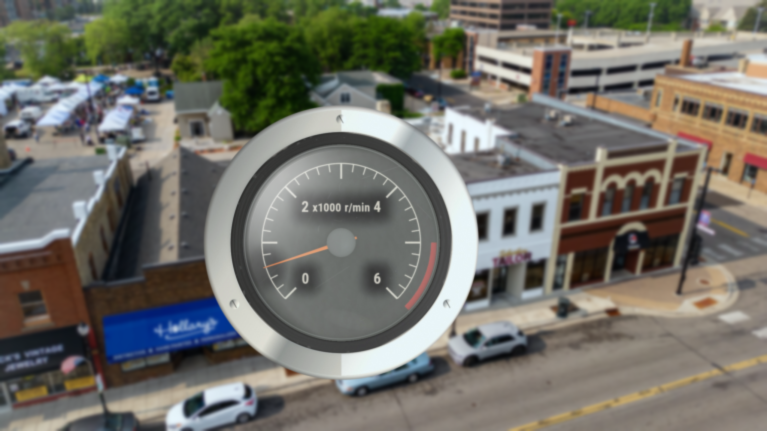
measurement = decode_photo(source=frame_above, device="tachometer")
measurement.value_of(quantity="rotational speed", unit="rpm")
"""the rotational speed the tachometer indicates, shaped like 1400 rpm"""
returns 600 rpm
